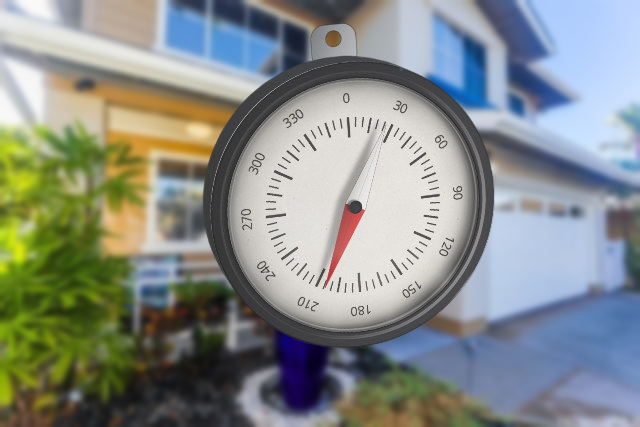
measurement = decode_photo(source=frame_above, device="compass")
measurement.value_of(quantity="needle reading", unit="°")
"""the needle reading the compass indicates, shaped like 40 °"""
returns 205 °
